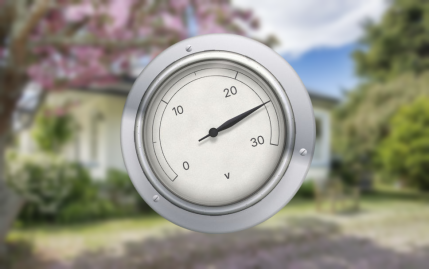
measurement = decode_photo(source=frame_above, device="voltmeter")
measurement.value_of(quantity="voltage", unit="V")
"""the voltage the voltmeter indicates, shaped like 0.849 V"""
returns 25 V
